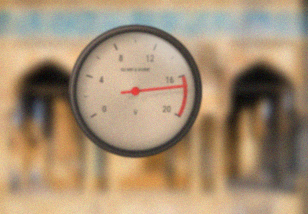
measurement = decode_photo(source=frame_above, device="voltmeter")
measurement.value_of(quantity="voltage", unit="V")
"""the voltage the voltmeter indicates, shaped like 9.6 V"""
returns 17 V
